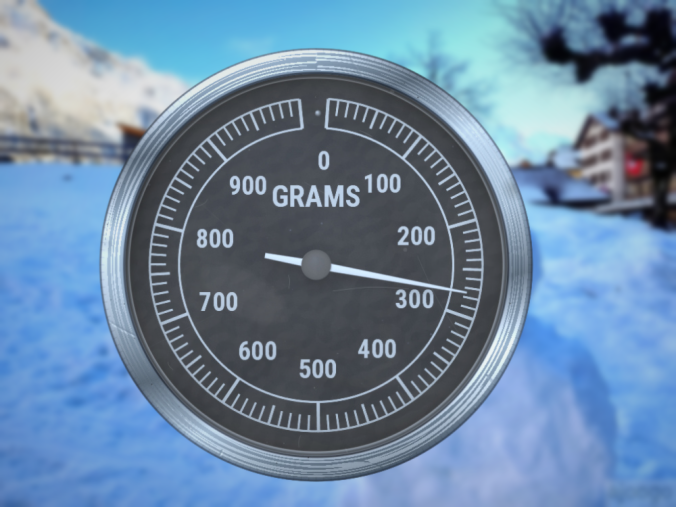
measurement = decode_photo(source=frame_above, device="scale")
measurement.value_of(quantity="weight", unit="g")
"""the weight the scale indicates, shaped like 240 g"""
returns 275 g
